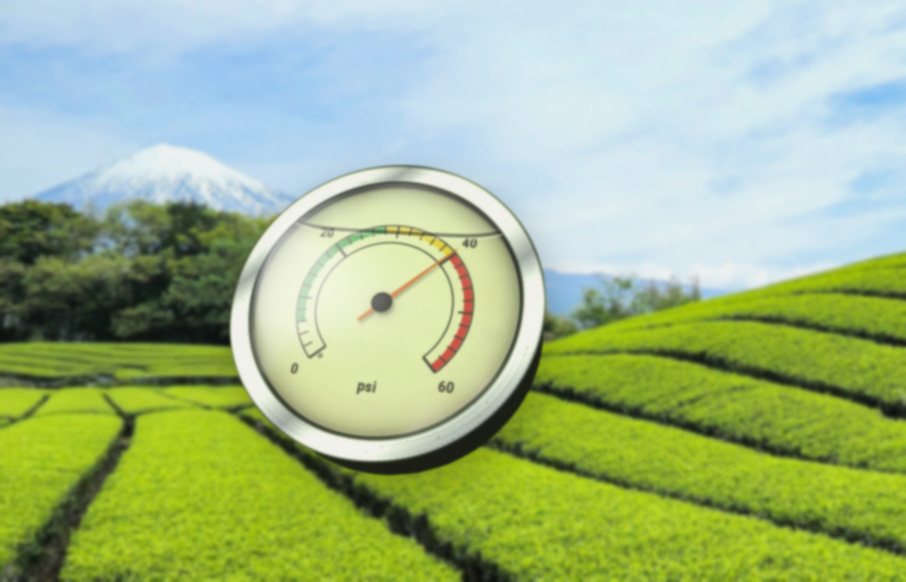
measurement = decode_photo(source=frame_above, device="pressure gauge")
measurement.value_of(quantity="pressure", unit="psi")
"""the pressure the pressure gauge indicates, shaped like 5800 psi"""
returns 40 psi
